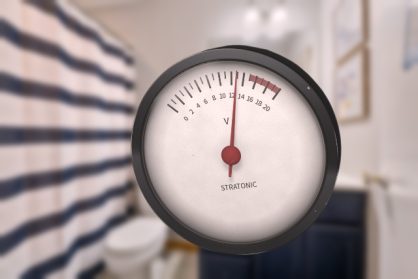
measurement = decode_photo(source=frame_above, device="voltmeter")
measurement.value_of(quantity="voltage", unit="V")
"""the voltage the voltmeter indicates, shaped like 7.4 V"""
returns 13 V
